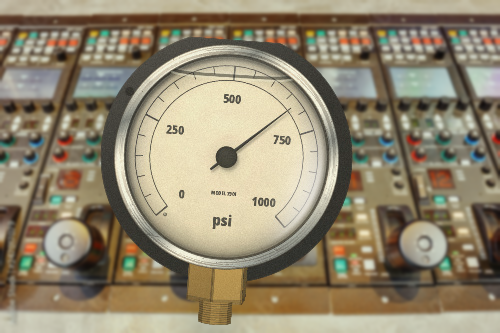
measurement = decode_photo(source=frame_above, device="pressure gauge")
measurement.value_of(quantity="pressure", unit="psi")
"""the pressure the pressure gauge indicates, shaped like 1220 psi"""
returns 675 psi
